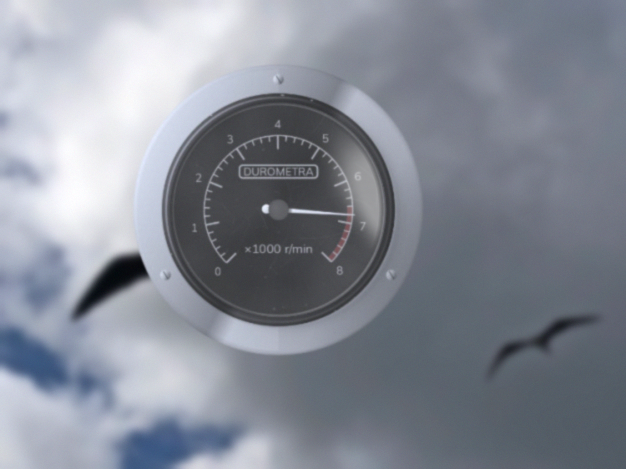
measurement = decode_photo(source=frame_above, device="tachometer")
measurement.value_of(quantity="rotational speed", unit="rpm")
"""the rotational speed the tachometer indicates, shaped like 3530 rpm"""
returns 6800 rpm
